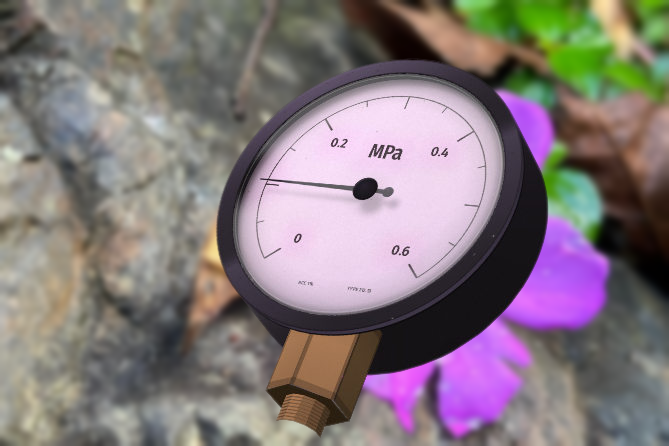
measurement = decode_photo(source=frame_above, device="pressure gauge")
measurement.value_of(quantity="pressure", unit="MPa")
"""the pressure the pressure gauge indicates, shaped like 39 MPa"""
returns 0.1 MPa
